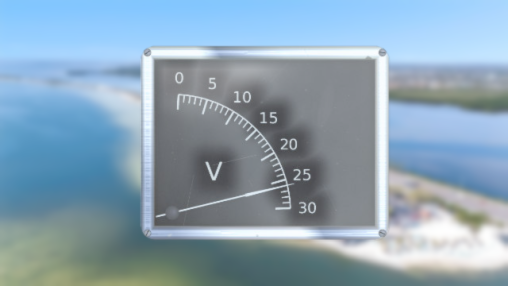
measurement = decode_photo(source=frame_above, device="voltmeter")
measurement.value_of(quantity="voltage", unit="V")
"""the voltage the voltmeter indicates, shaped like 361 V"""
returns 26 V
